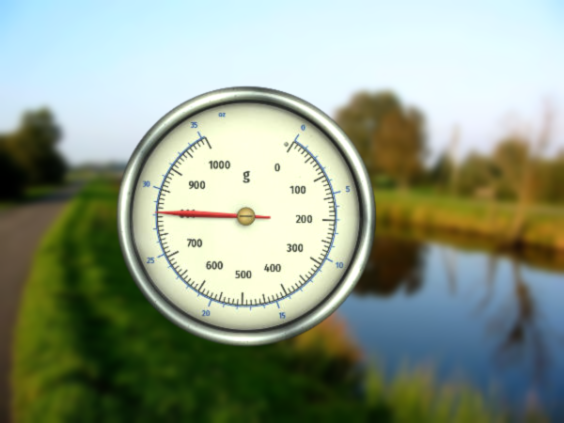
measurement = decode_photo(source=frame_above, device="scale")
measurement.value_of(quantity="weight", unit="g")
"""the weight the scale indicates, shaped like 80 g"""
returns 800 g
